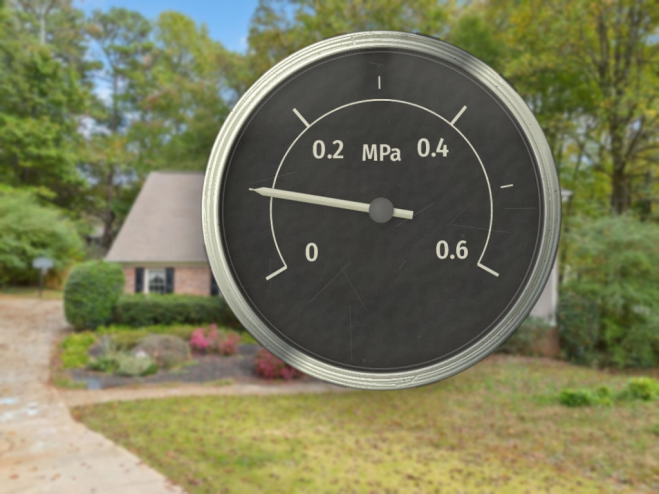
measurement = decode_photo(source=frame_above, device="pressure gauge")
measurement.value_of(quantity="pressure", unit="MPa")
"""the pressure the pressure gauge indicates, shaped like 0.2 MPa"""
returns 0.1 MPa
